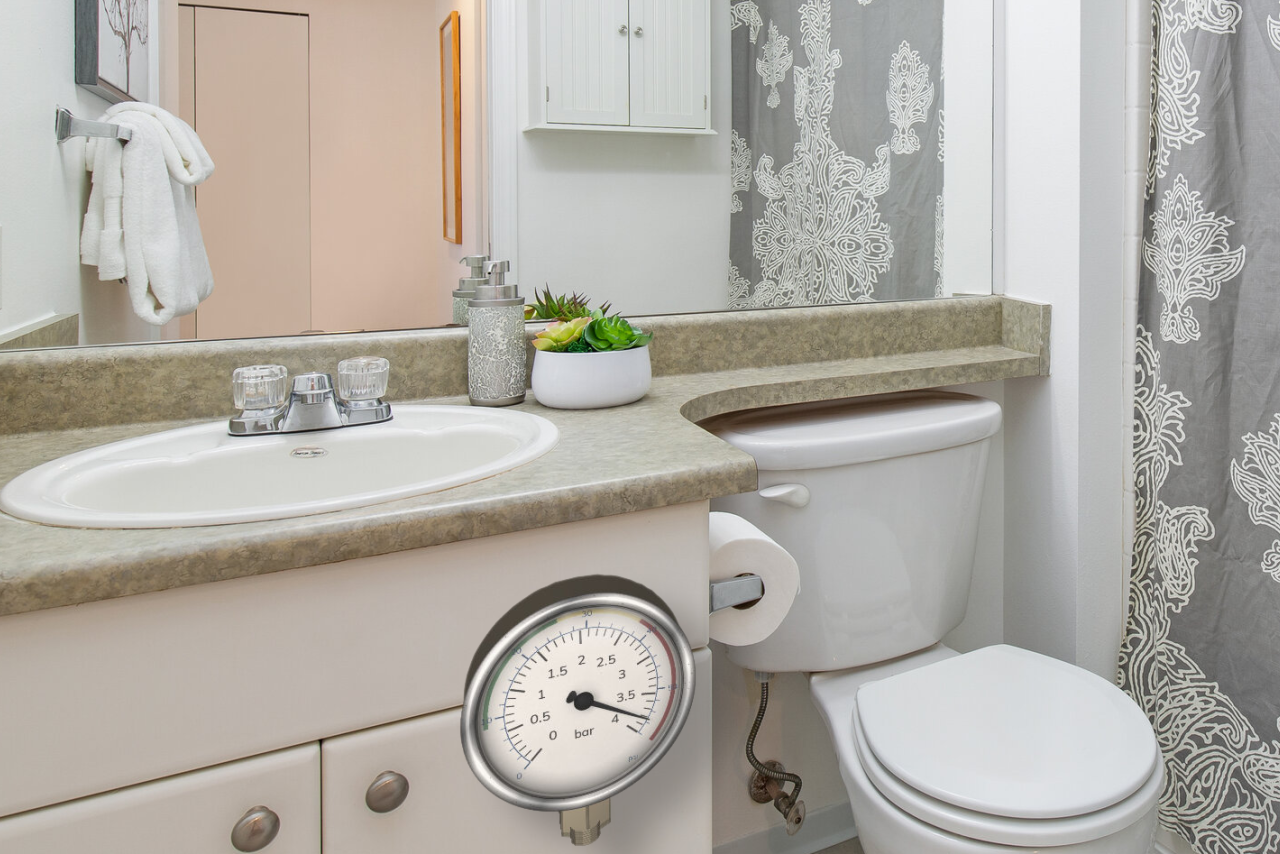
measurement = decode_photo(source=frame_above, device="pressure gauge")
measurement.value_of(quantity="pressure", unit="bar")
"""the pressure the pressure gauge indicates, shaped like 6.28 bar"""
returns 3.8 bar
